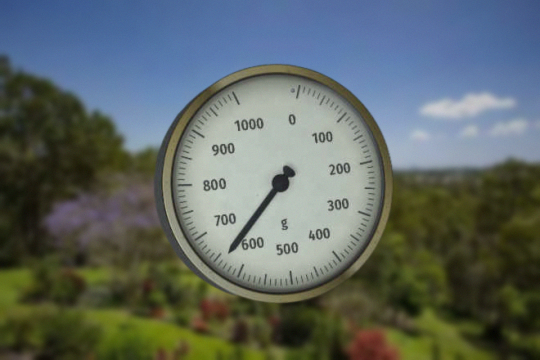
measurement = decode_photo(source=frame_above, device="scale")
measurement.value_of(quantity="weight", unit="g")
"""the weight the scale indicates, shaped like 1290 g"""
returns 640 g
